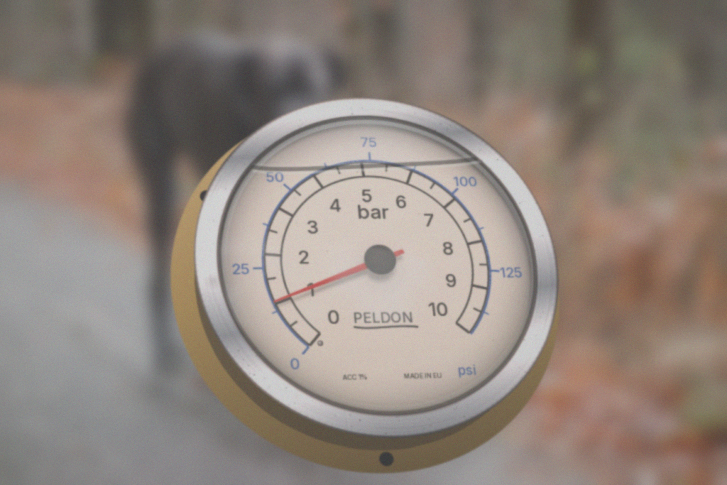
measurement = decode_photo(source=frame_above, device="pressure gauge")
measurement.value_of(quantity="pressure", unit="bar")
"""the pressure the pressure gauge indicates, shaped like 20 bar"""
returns 1 bar
